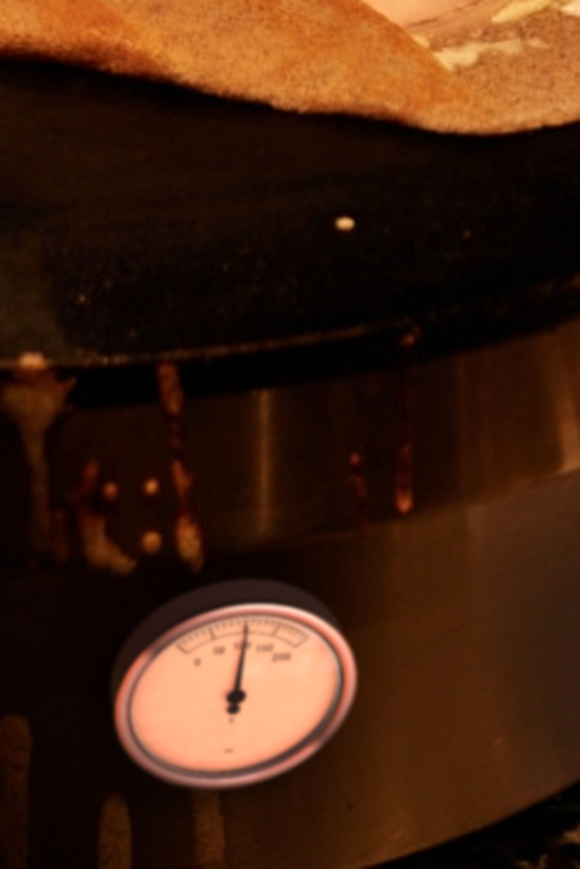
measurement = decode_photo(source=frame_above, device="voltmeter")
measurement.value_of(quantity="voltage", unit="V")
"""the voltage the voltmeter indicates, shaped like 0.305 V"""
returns 100 V
